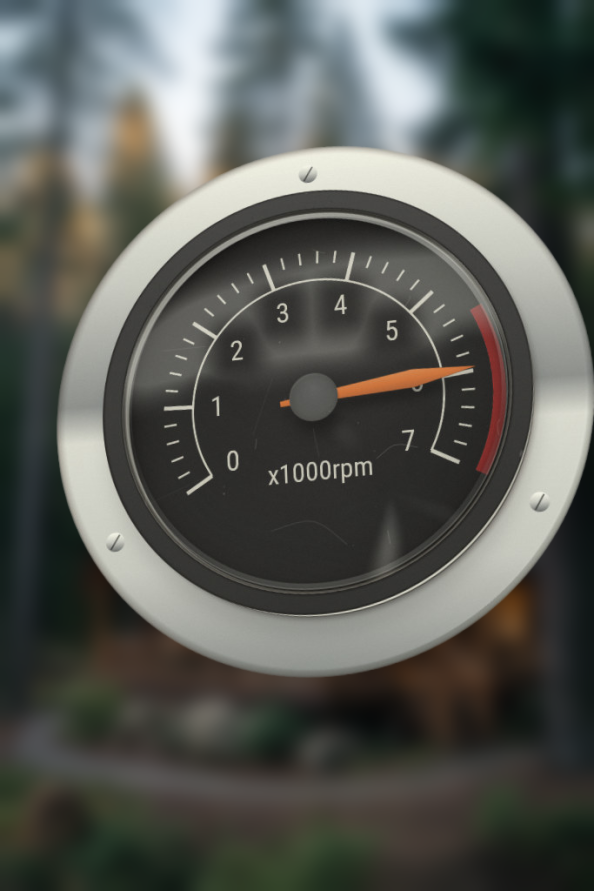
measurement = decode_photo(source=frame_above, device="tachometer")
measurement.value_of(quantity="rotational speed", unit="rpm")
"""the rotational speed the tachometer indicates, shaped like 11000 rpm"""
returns 6000 rpm
